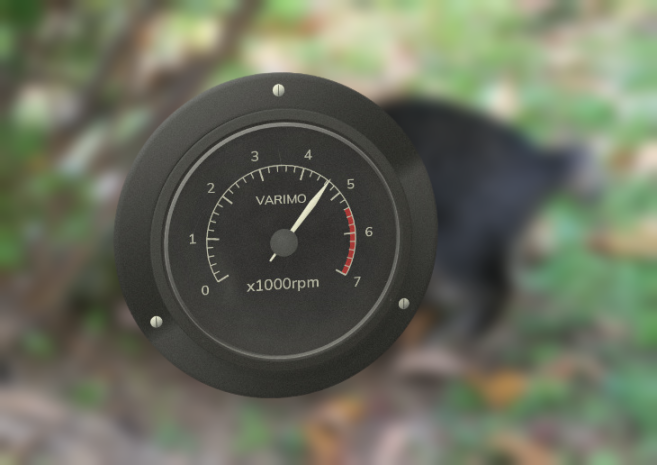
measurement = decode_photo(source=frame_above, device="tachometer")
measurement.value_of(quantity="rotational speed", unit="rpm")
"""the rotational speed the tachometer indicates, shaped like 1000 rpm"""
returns 4600 rpm
